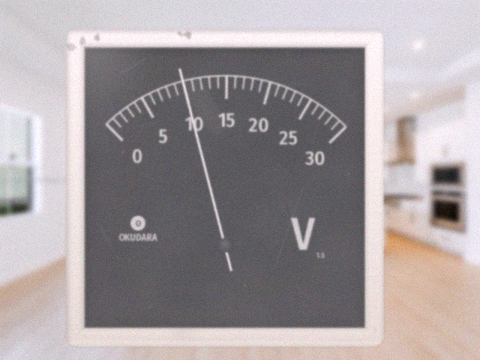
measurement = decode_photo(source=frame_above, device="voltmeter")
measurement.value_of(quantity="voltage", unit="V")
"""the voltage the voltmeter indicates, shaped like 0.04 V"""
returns 10 V
